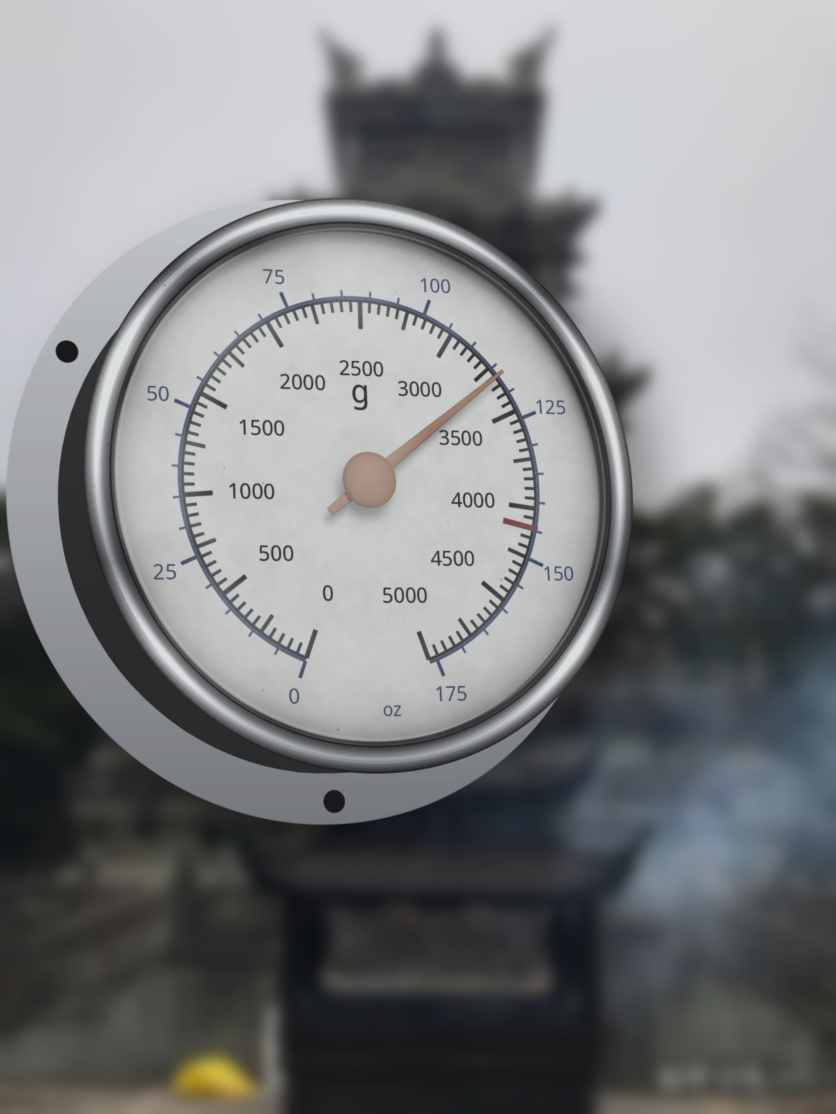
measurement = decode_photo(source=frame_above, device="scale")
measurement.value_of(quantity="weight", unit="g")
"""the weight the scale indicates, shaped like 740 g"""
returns 3300 g
